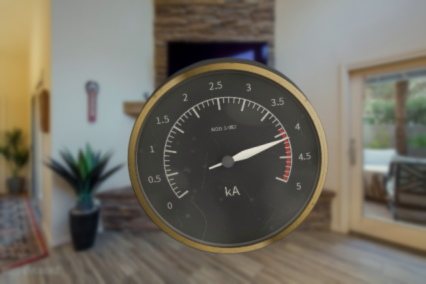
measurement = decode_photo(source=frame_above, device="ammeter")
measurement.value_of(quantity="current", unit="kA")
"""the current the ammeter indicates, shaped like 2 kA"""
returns 4.1 kA
